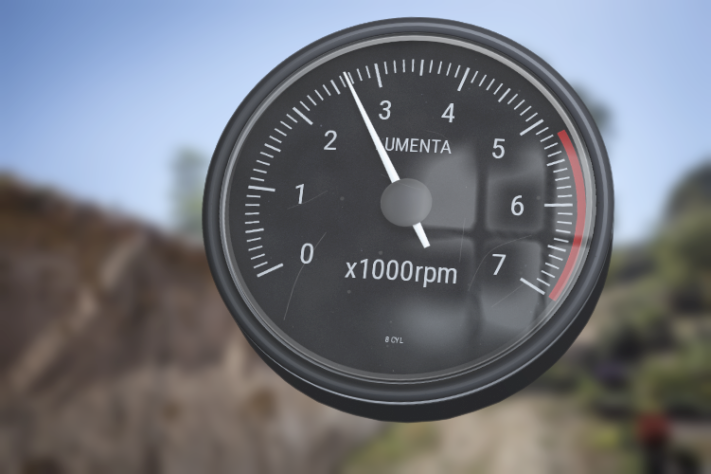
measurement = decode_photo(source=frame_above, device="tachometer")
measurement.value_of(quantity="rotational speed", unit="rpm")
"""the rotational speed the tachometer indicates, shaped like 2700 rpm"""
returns 2650 rpm
